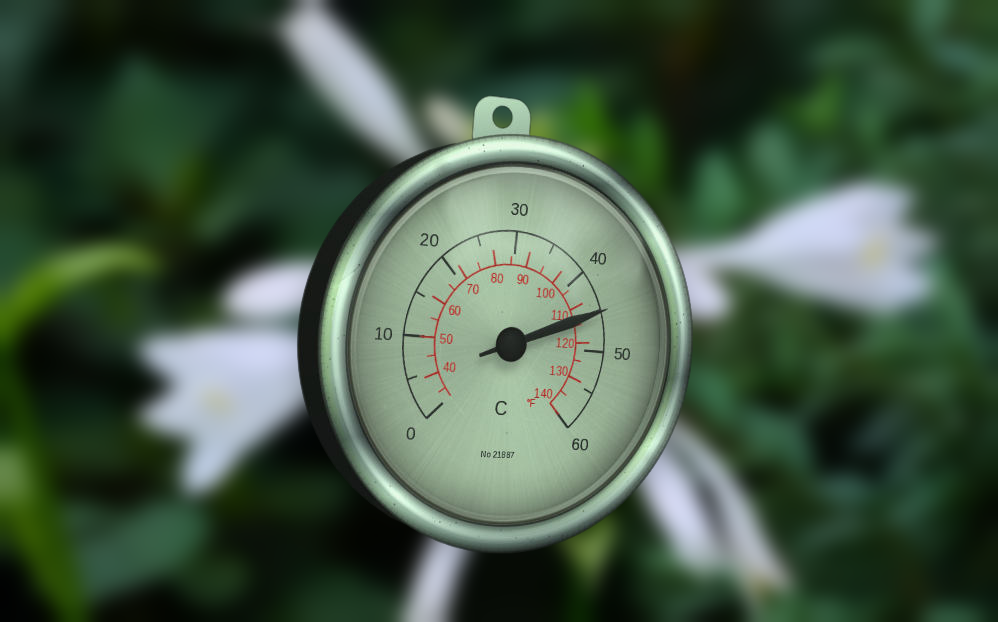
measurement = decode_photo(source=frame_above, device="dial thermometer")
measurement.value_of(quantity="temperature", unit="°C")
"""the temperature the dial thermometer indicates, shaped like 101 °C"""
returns 45 °C
